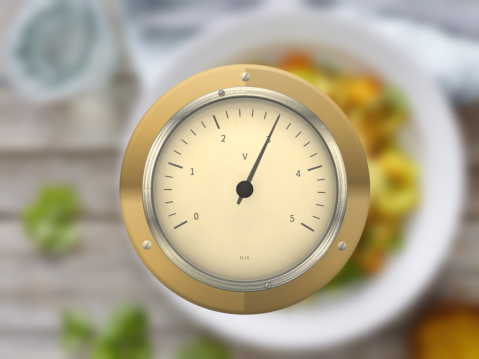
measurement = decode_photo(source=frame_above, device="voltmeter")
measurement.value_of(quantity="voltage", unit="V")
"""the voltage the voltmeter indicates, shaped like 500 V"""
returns 3 V
